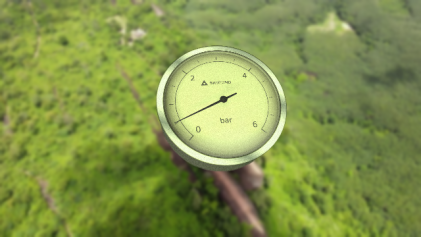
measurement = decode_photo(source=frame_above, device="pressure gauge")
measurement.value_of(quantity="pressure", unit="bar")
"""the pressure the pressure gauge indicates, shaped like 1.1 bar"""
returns 0.5 bar
